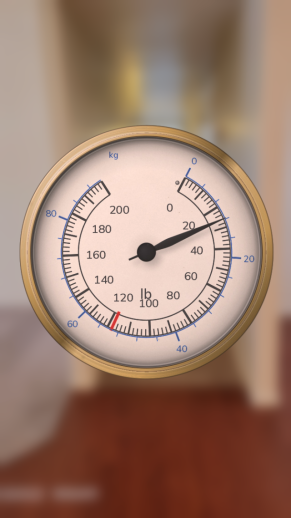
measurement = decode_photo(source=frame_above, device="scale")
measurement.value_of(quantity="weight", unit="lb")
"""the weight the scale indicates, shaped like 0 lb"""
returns 26 lb
